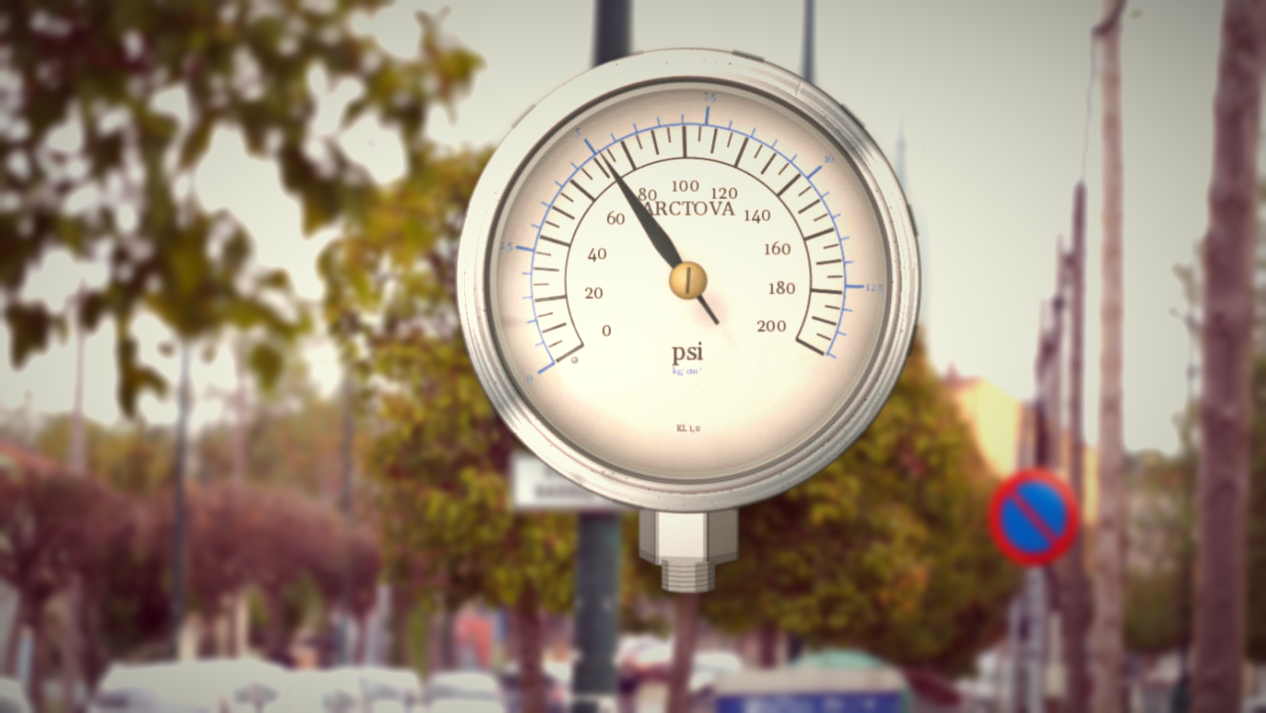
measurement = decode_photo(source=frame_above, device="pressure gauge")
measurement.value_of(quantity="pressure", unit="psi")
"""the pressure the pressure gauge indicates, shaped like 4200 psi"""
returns 72.5 psi
